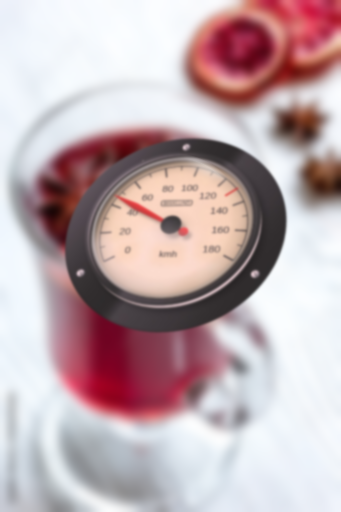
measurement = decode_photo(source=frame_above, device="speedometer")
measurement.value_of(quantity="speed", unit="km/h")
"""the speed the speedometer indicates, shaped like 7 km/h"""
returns 45 km/h
